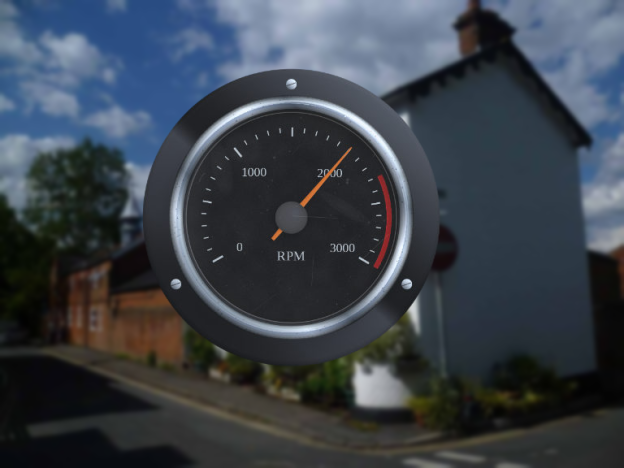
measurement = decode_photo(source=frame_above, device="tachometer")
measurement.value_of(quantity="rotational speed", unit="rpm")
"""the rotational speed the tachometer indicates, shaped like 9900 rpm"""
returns 2000 rpm
